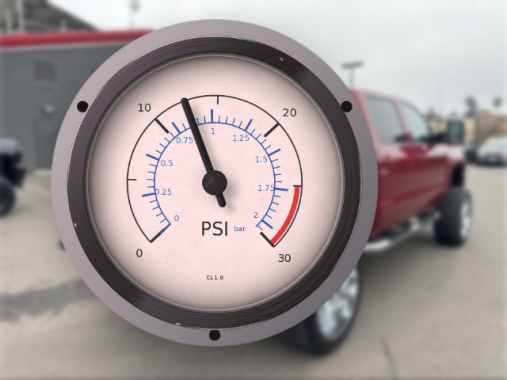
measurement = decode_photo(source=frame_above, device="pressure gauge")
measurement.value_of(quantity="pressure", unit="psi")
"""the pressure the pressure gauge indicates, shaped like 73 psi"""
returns 12.5 psi
